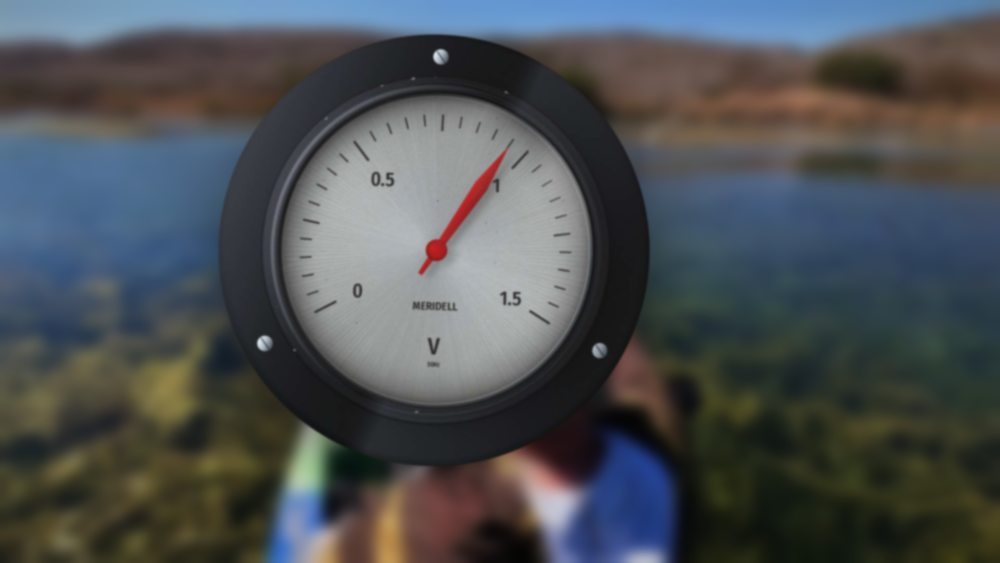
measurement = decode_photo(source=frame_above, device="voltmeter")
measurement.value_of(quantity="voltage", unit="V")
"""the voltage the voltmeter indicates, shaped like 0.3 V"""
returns 0.95 V
